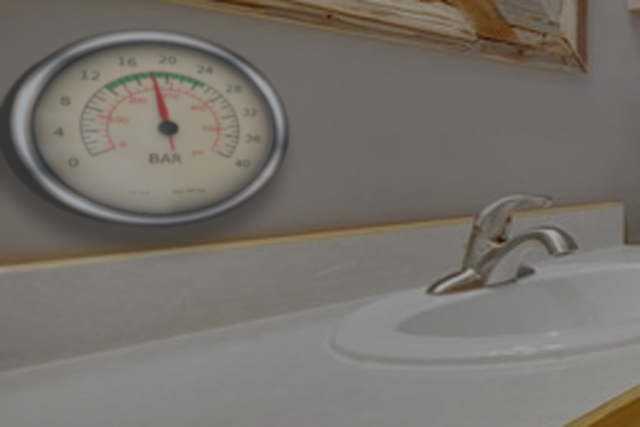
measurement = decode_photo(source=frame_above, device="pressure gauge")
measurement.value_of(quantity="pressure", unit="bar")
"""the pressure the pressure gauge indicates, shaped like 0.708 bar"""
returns 18 bar
